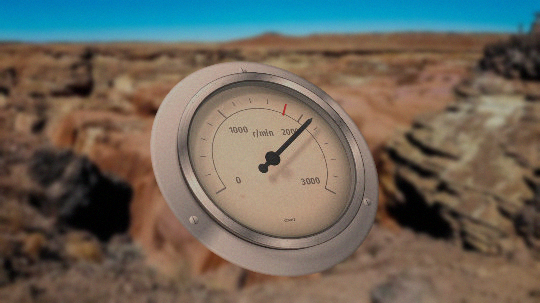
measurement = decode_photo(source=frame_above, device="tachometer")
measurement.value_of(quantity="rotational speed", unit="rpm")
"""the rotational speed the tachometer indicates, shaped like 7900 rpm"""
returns 2100 rpm
